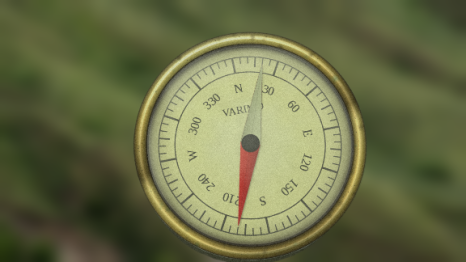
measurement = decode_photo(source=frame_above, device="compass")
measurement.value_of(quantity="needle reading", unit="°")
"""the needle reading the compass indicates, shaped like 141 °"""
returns 200 °
